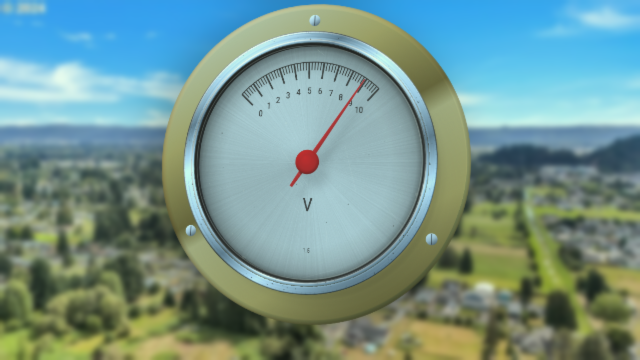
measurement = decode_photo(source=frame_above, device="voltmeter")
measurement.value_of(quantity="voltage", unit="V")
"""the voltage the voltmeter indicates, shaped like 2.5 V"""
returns 9 V
